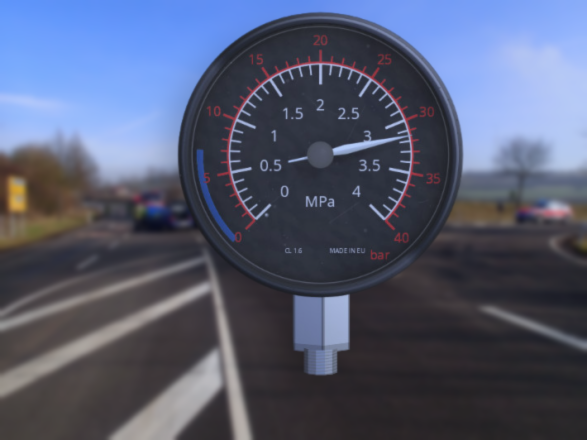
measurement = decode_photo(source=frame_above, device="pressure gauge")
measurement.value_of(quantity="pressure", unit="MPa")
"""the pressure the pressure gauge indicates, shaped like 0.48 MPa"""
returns 3.15 MPa
